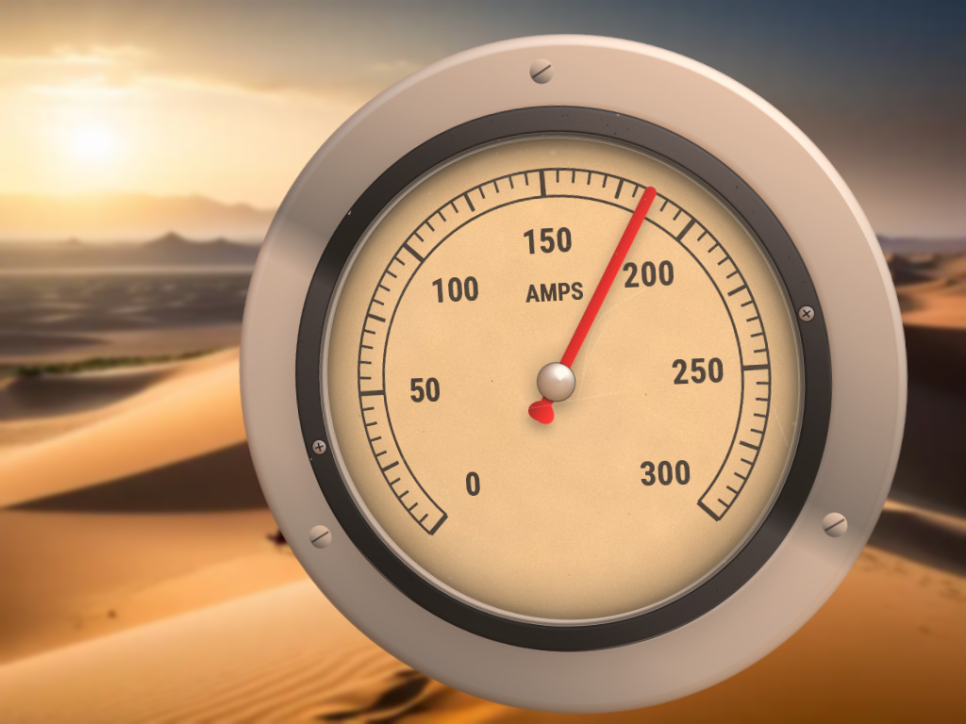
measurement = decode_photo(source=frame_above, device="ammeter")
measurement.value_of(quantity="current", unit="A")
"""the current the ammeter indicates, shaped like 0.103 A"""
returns 185 A
